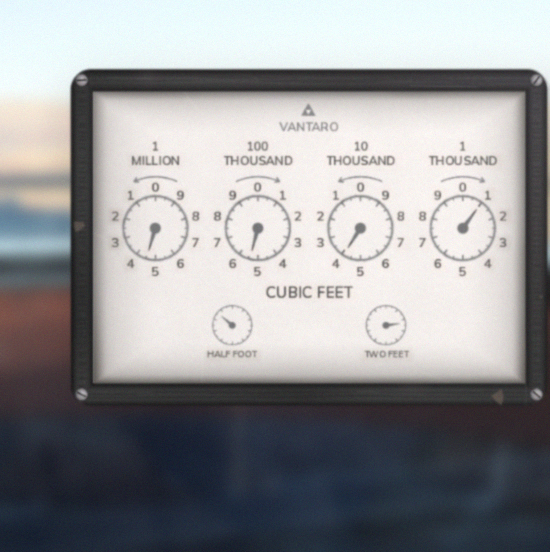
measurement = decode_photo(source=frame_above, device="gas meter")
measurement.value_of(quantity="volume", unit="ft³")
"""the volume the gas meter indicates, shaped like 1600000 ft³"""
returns 454100 ft³
